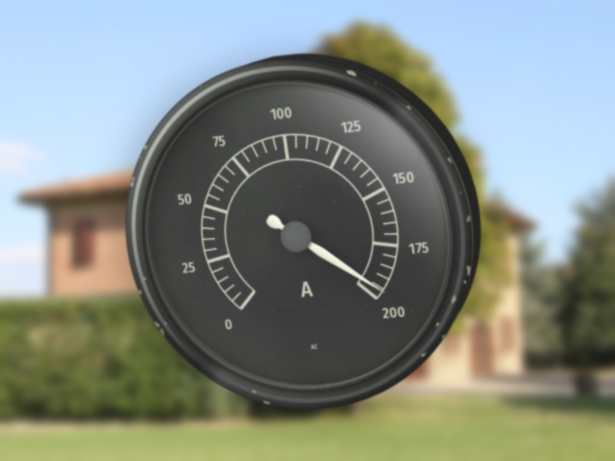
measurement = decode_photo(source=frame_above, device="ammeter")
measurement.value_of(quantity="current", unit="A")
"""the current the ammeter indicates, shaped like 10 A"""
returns 195 A
